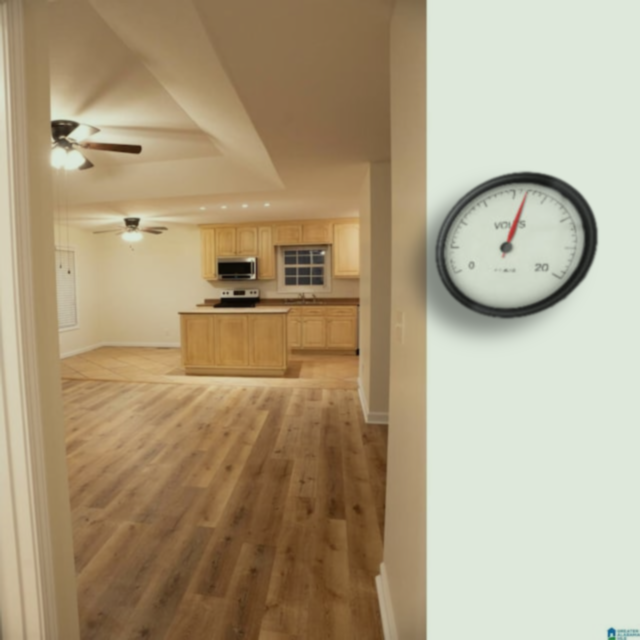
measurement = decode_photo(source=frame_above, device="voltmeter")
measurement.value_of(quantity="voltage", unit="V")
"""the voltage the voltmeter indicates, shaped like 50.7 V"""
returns 11 V
